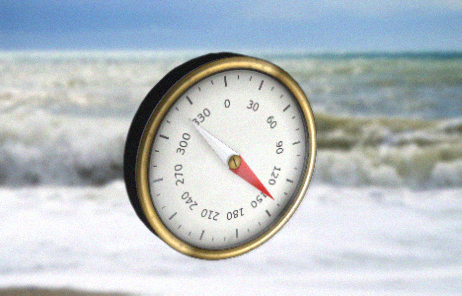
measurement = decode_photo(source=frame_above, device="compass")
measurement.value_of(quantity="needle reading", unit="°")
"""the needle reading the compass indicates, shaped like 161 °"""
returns 140 °
